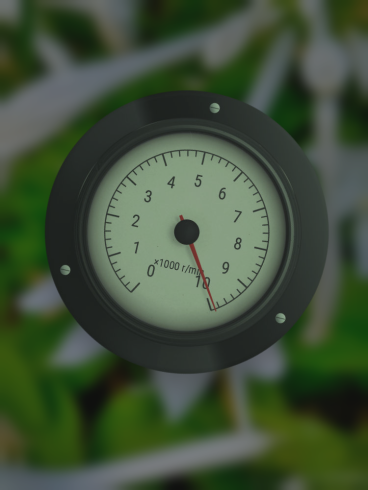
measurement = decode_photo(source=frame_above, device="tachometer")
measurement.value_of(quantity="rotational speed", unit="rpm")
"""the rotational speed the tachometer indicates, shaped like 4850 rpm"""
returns 9900 rpm
